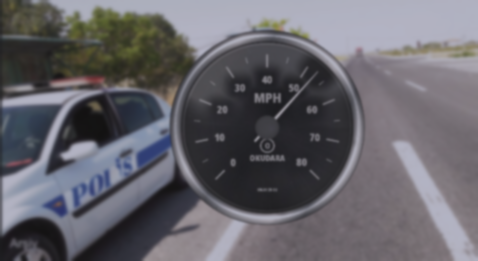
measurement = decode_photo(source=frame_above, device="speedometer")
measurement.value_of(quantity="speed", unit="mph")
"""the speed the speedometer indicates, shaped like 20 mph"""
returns 52.5 mph
